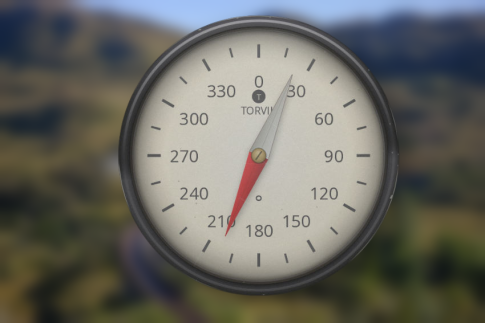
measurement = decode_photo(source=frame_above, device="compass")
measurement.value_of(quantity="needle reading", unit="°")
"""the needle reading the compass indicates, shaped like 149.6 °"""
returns 202.5 °
